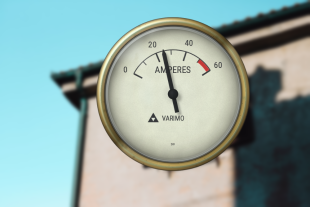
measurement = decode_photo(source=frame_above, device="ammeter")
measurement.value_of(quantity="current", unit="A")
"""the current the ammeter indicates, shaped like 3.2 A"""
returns 25 A
